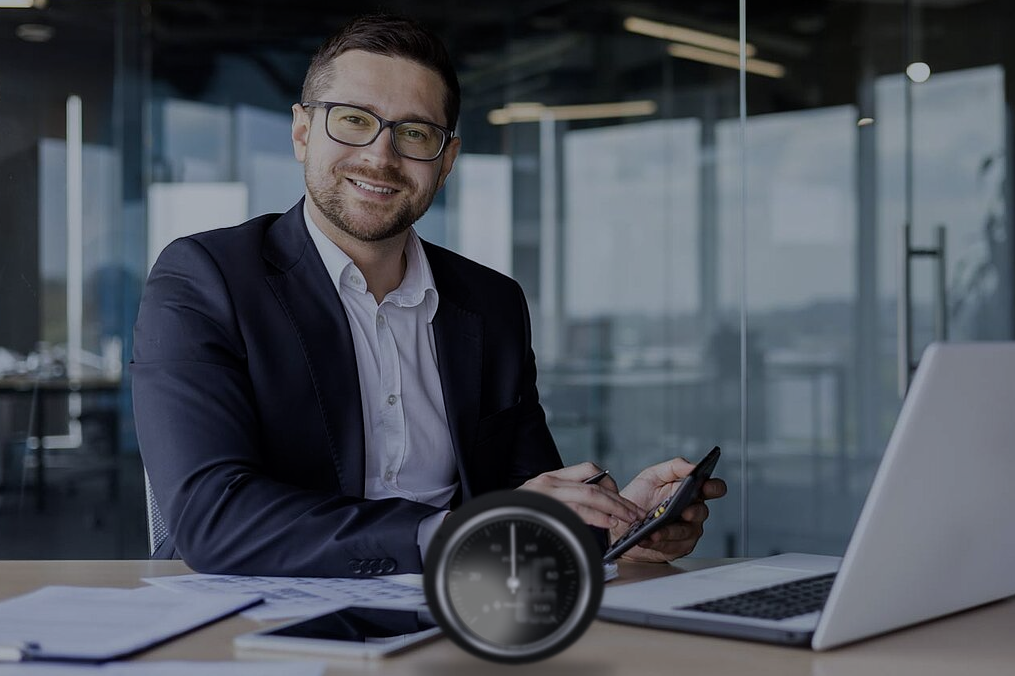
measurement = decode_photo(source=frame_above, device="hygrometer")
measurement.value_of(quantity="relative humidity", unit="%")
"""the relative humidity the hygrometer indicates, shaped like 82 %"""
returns 50 %
